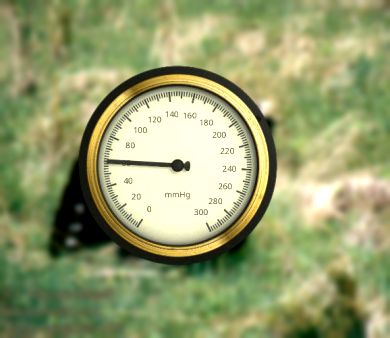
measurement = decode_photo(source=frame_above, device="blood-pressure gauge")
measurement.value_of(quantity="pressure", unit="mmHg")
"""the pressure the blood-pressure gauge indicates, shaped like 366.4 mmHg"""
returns 60 mmHg
